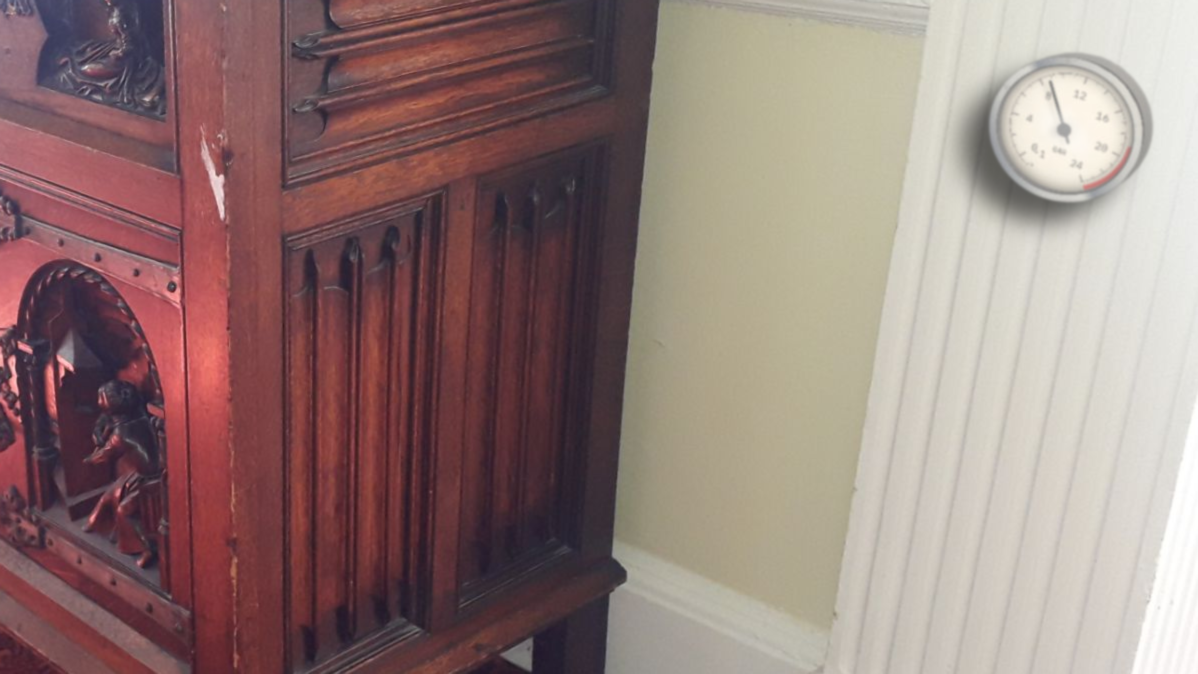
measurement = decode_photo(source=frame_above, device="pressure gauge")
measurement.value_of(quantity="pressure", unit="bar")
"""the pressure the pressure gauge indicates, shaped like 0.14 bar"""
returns 9 bar
